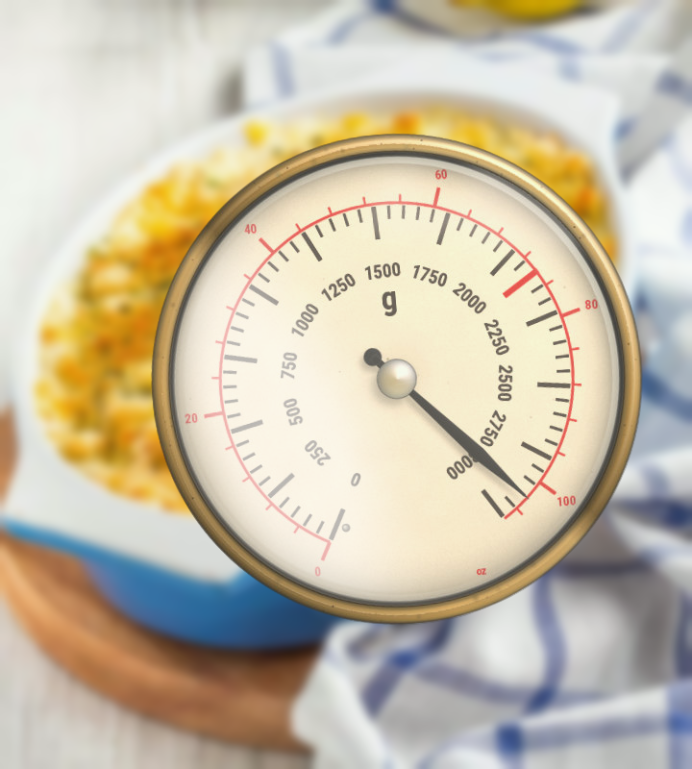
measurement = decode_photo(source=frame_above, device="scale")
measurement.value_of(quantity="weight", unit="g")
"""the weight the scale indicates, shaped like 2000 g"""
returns 2900 g
